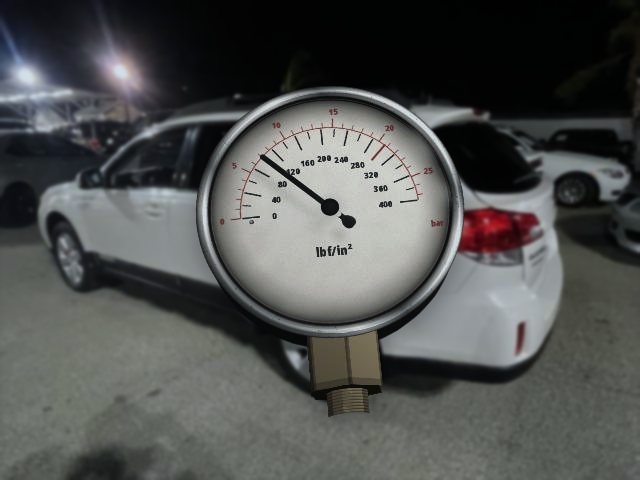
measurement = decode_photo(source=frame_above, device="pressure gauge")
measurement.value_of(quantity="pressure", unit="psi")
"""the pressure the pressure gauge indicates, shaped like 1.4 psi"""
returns 100 psi
